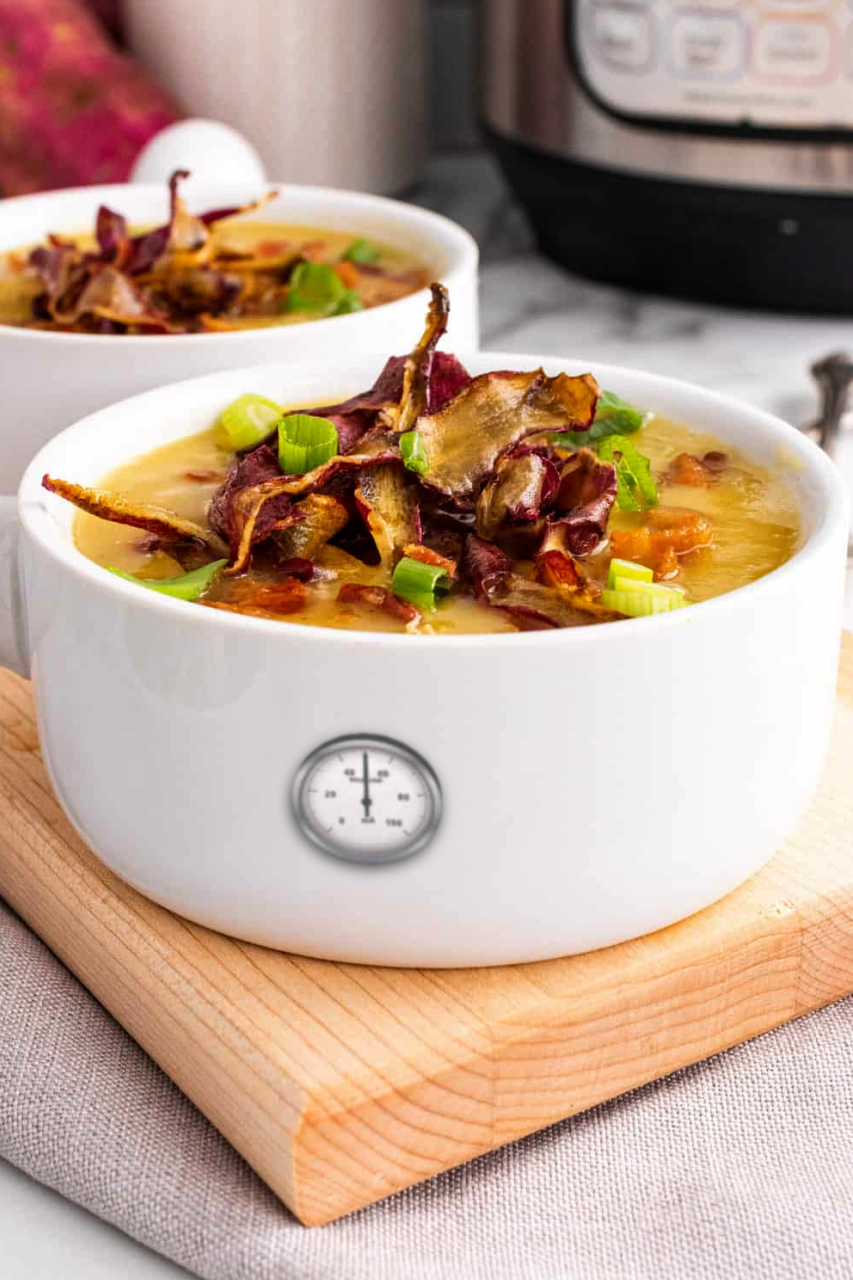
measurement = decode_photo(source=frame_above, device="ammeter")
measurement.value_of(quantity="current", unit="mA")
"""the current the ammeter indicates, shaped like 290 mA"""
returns 50 mA
